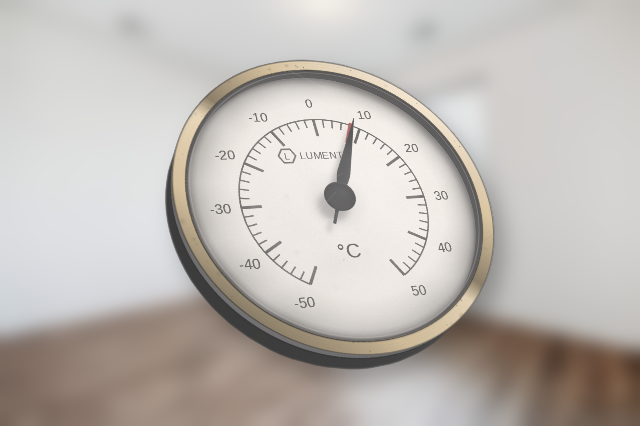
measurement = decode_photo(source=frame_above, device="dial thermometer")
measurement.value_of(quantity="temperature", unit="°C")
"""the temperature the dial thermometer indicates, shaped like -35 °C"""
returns 8 °C
